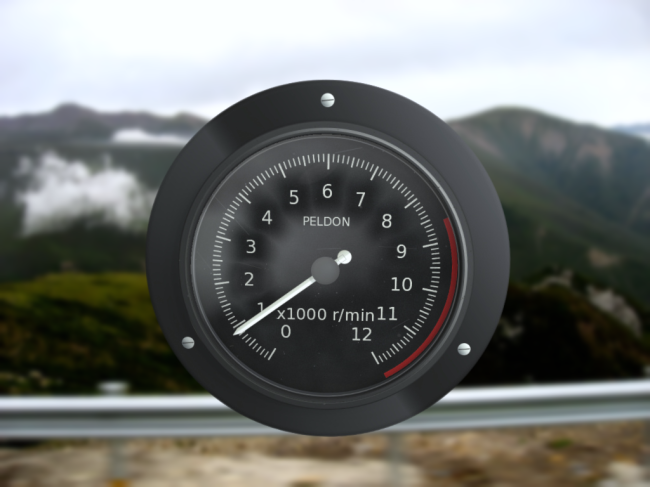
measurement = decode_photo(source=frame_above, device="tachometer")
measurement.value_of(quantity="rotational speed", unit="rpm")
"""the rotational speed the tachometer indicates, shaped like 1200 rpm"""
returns 900 rpm
